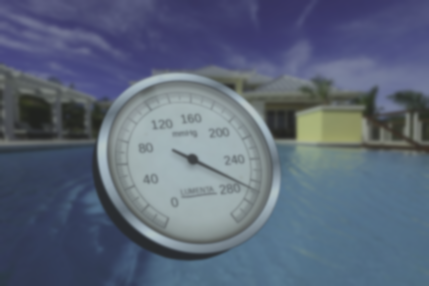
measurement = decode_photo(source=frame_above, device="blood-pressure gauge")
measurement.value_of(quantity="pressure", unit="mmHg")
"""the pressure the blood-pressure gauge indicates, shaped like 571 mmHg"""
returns 270 mmHg
